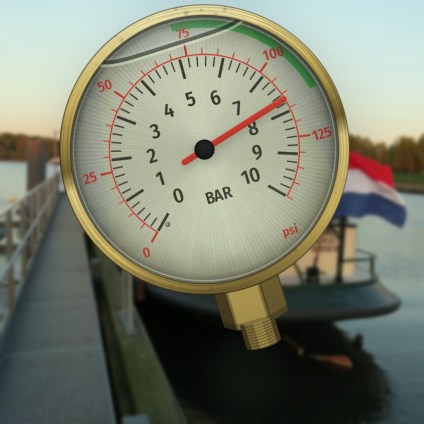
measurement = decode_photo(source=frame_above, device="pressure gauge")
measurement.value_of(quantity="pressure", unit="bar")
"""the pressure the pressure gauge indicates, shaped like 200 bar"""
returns 7.7 bar
